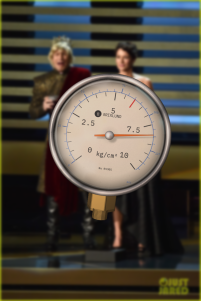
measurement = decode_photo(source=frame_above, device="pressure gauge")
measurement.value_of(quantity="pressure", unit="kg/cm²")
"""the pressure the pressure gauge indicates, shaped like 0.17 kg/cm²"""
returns 8 kg/cm²
